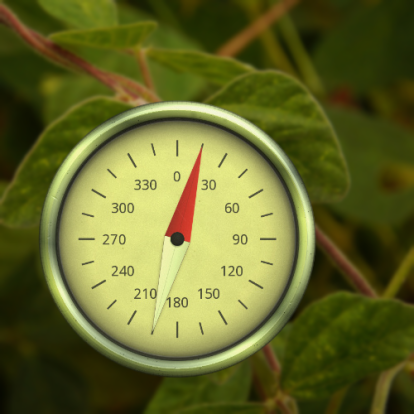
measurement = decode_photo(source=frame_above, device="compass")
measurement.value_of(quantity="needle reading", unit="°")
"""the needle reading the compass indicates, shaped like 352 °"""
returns 15 °
